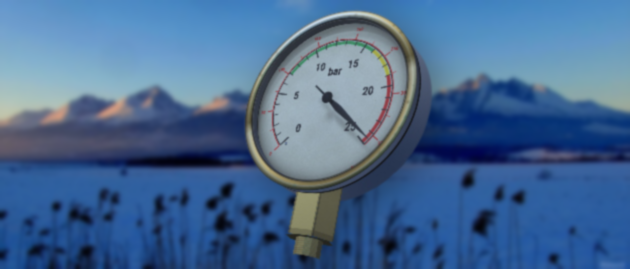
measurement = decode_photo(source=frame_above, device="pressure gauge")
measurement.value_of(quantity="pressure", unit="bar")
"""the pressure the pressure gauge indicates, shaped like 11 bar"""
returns 24.5 bar
